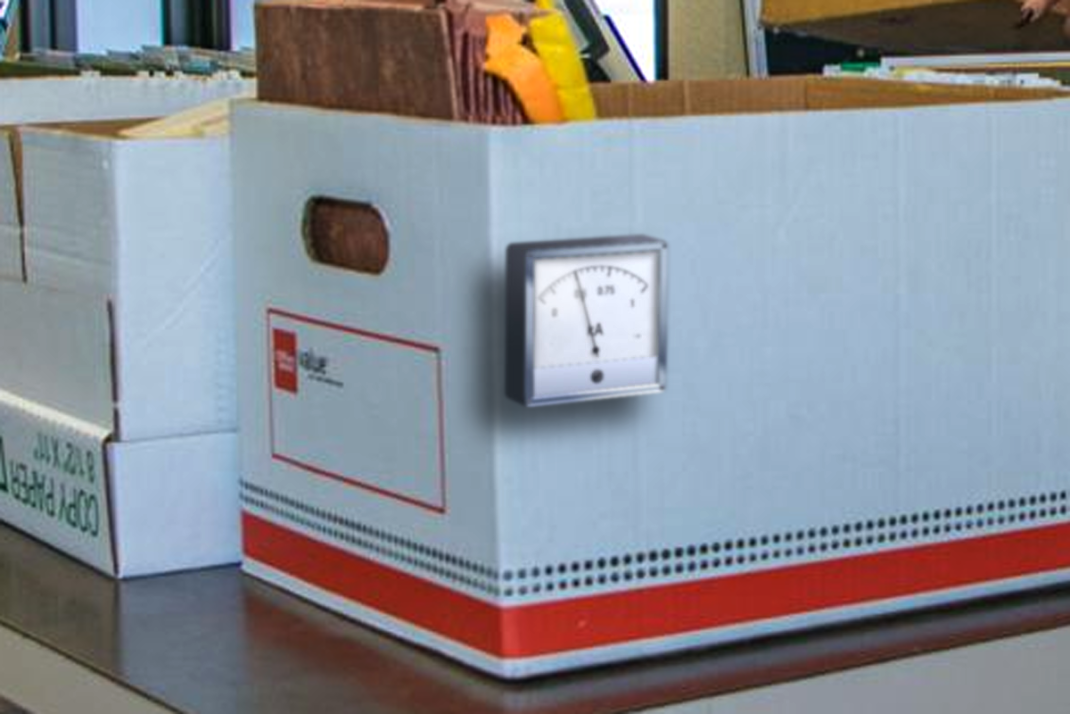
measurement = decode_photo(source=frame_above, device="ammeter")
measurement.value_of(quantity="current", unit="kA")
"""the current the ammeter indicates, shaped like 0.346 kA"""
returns 0.5 kA
